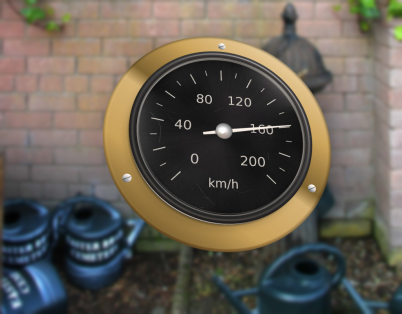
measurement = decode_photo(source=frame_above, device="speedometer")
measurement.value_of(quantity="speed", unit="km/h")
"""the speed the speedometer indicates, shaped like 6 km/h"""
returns 160 km/h
